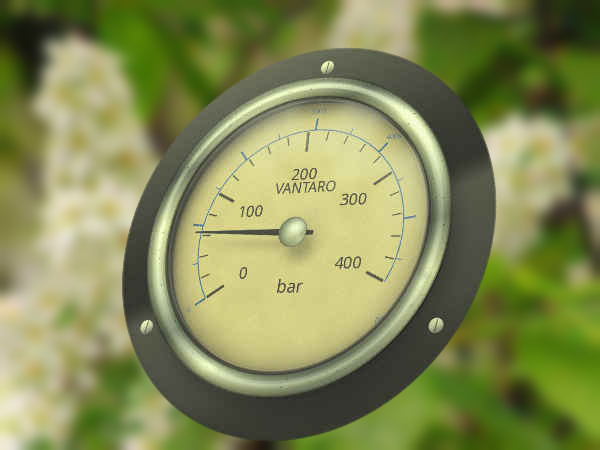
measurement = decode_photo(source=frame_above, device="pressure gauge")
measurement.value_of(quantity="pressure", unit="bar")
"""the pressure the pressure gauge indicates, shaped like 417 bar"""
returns 60 bar
